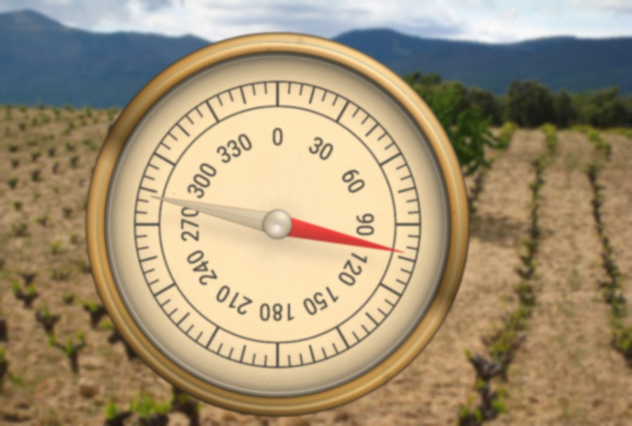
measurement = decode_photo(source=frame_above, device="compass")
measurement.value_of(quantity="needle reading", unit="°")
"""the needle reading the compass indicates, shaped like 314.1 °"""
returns 102.5 °
